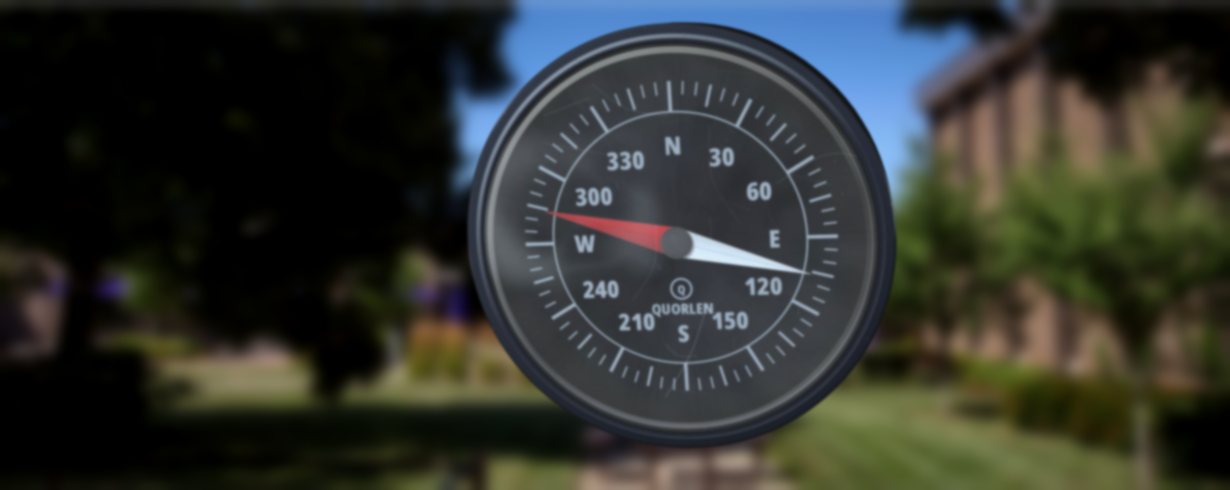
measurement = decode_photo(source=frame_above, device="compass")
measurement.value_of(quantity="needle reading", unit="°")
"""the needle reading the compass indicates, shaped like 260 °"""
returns 285 °
